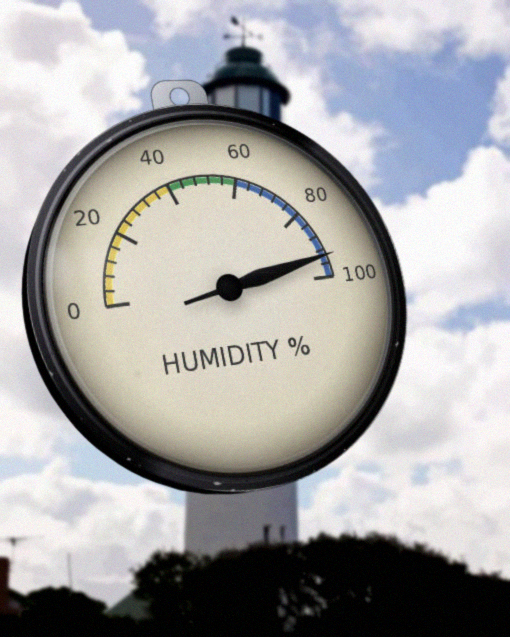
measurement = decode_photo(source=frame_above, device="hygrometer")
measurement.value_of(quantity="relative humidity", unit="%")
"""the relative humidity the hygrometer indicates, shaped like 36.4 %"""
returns 94 %
